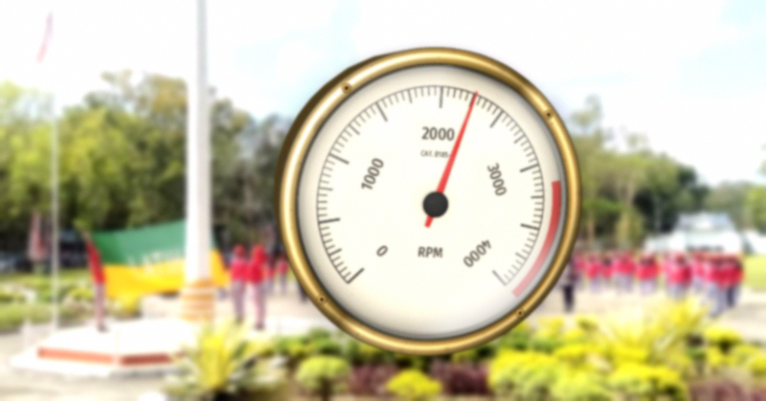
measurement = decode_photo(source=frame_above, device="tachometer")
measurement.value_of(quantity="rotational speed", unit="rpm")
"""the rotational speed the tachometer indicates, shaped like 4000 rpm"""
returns 2250 rpm
